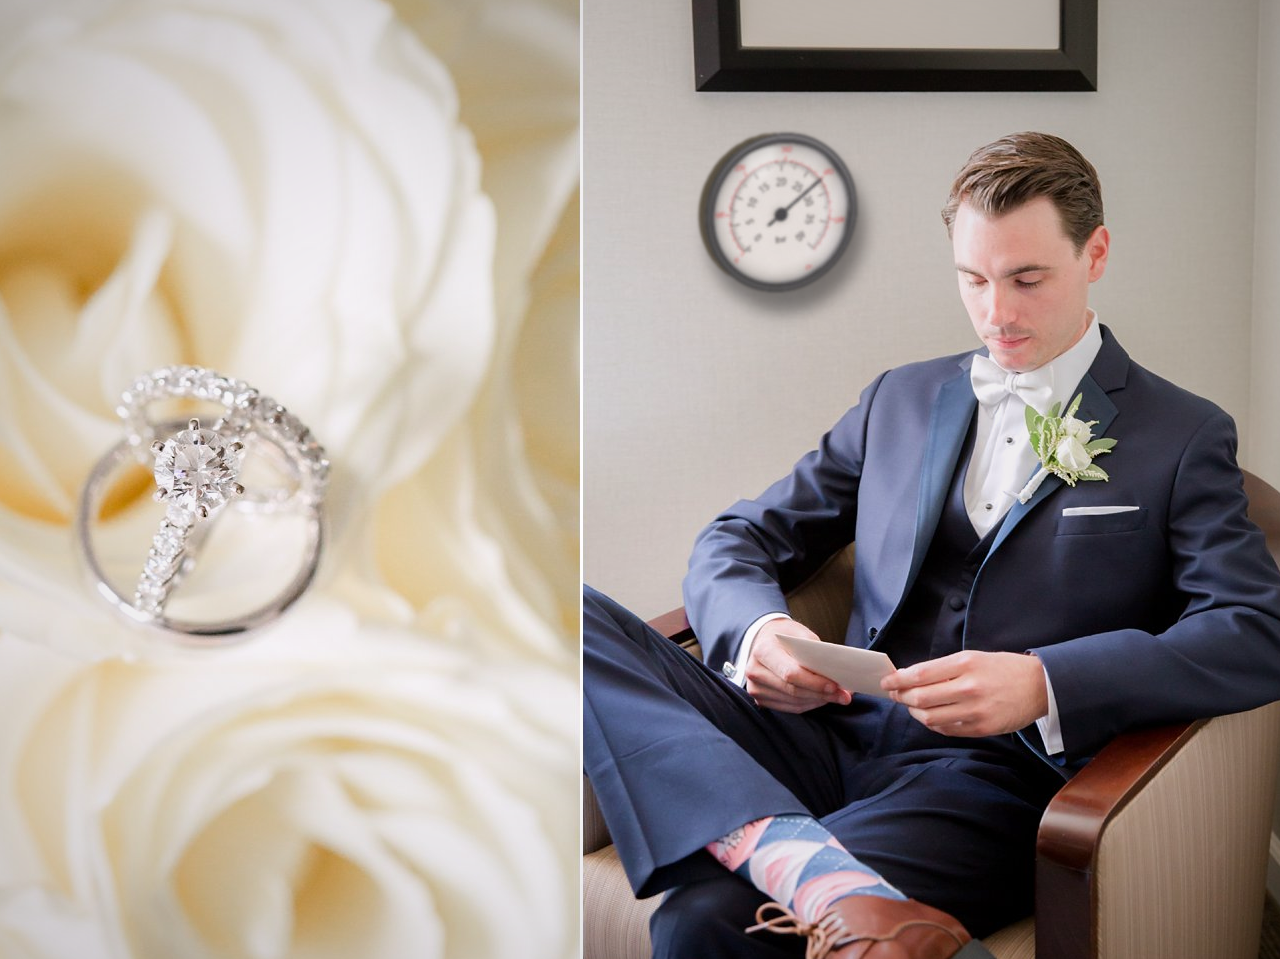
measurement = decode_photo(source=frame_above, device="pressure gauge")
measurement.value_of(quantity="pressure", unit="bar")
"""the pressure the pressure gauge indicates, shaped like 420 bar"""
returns 27.5 bar
